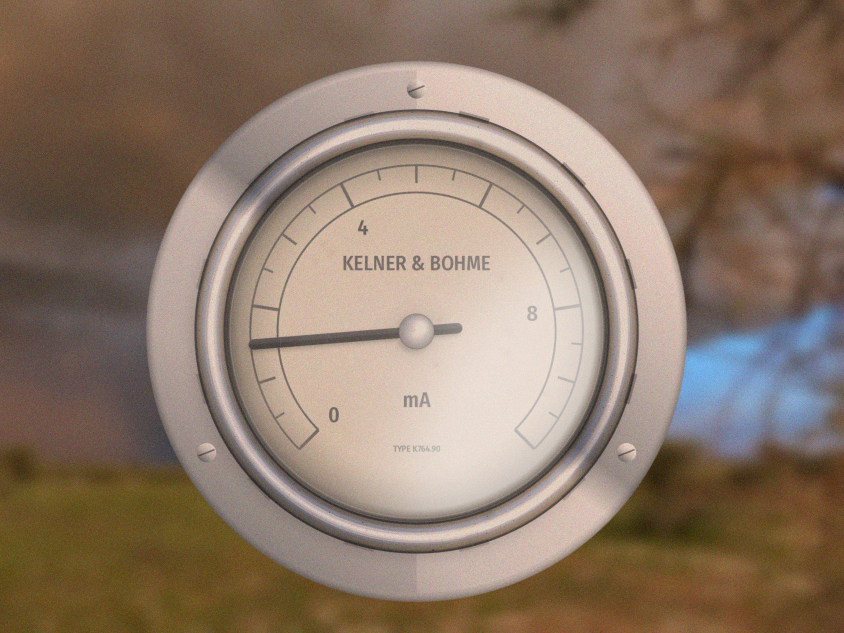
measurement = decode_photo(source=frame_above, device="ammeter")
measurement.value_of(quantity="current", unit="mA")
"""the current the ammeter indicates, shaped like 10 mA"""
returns 1.5 mA
